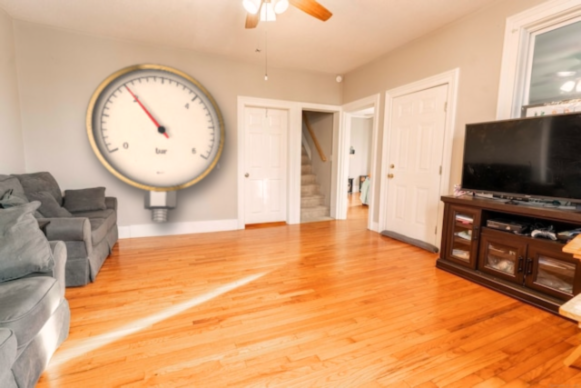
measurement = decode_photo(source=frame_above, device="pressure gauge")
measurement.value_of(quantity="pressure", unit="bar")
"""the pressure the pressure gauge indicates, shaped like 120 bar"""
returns 2 bar
